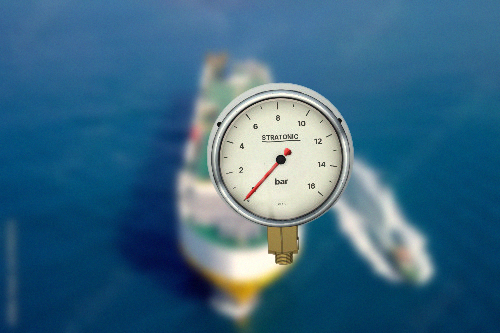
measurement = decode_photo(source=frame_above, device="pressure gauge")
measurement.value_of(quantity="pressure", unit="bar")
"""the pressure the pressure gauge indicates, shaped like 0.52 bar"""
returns 0 bar
